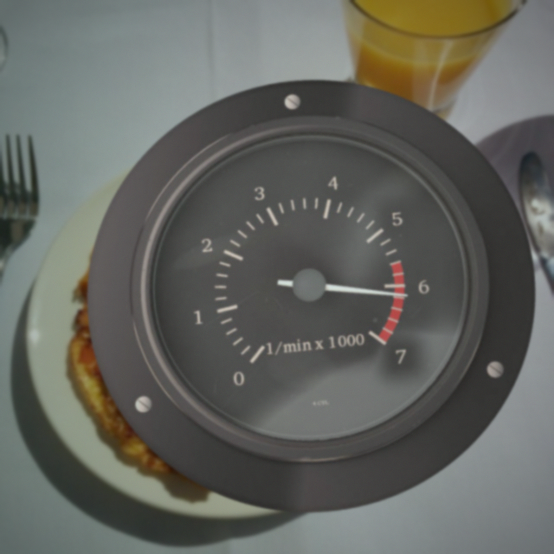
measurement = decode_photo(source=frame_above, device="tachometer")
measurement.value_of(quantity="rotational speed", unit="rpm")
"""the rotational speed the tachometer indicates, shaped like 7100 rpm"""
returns 6200 rpm
